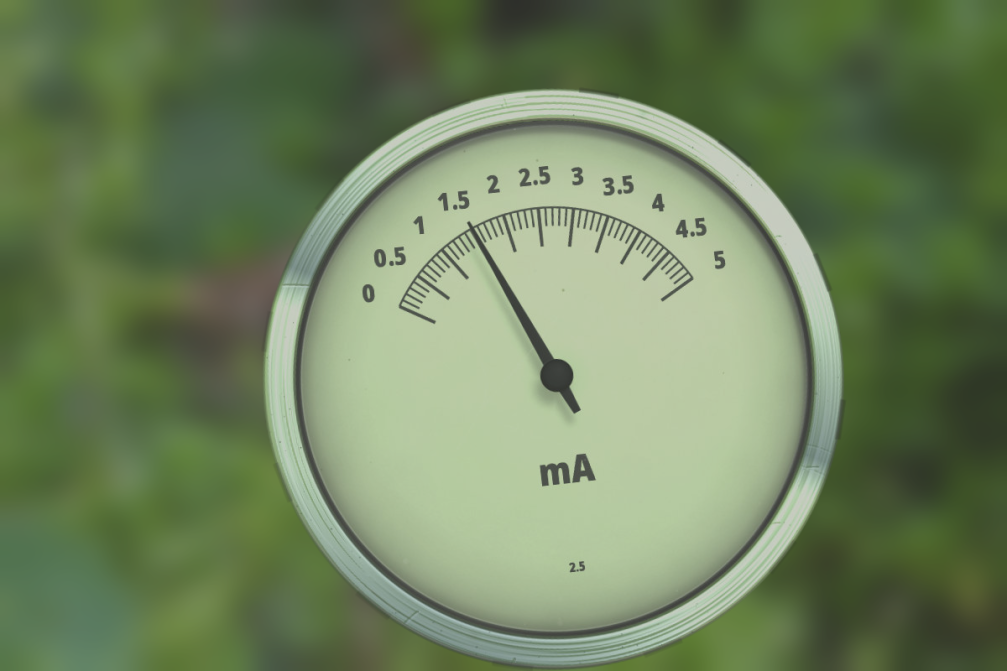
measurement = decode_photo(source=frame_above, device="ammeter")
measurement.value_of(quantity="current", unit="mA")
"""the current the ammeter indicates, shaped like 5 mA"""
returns 1.5 mA
